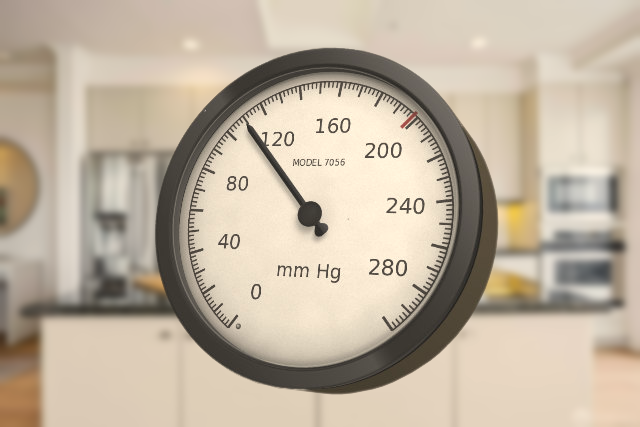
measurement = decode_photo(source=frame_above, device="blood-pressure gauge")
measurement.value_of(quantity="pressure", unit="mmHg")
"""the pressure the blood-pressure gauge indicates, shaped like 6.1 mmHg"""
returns 110 mmHg
